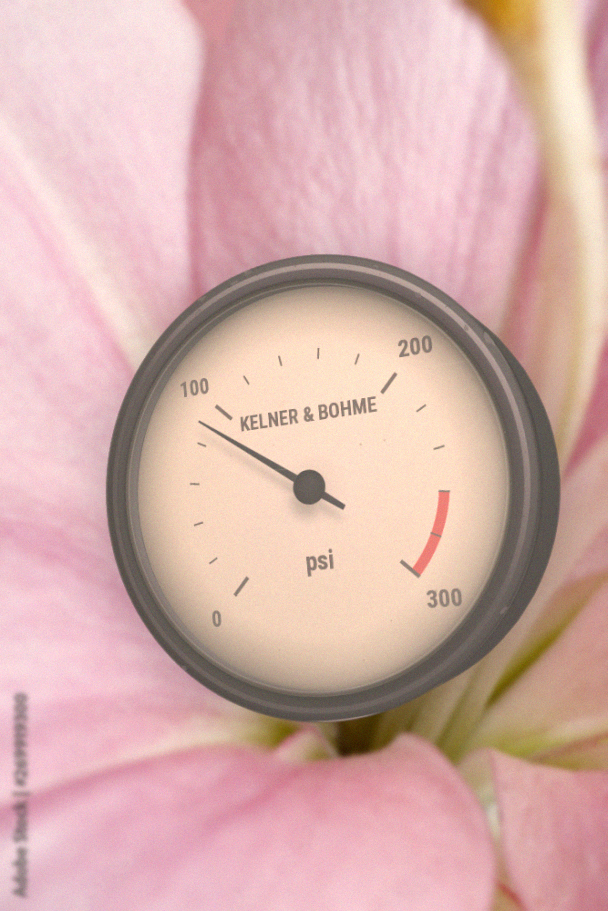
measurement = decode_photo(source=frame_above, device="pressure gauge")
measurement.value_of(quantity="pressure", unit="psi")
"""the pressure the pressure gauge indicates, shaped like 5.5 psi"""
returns 90 psi
